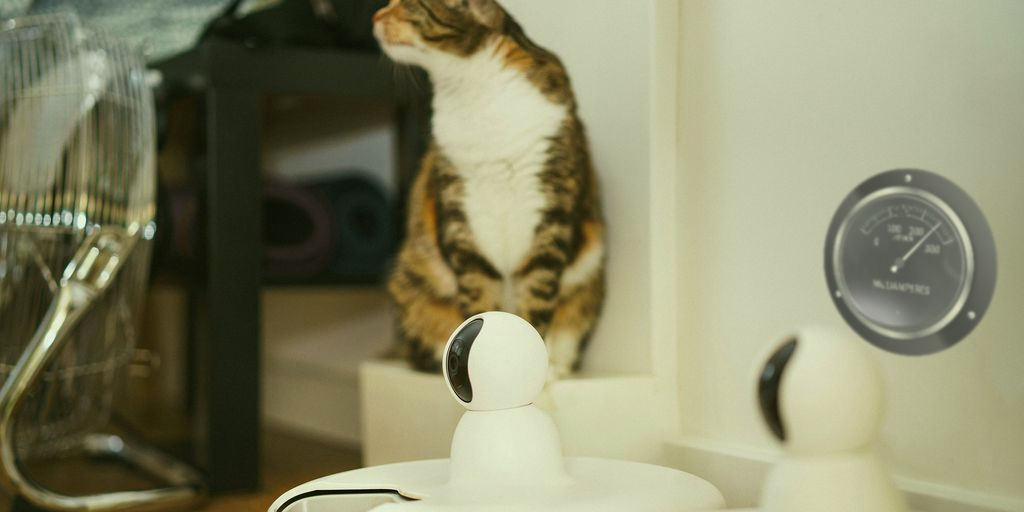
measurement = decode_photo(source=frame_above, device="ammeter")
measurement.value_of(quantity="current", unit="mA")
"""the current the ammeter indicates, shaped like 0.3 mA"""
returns 250 mA
